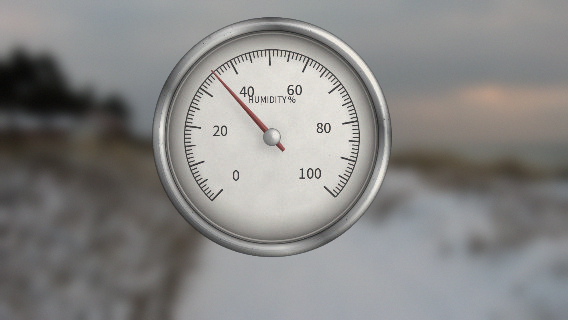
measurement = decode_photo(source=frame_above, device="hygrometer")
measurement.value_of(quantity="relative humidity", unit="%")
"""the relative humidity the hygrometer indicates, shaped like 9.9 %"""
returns 35 %
